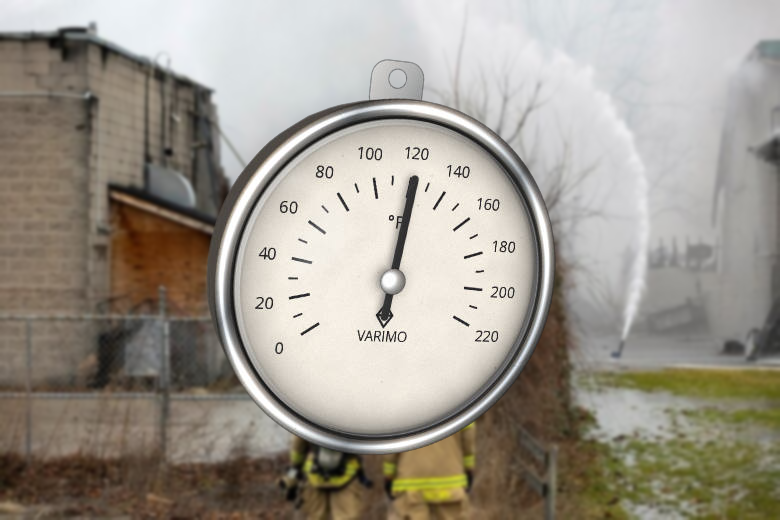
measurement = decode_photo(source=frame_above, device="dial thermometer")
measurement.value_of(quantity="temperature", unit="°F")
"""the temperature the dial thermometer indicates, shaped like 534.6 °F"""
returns 120 °F
